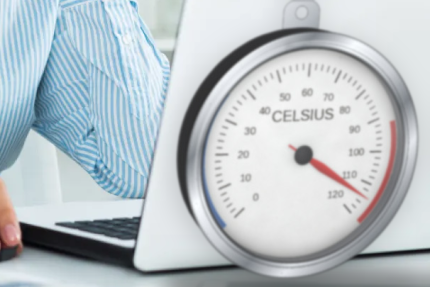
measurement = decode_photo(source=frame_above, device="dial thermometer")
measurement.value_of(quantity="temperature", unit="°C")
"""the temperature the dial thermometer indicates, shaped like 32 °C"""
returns 114 °C
